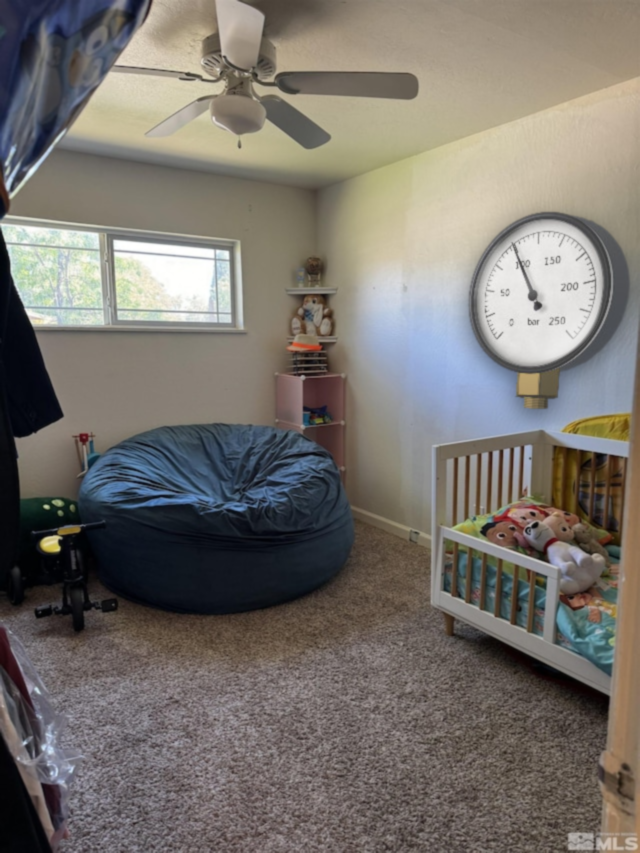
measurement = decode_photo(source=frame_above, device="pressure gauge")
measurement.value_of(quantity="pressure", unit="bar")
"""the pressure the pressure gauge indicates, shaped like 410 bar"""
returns 100 bar
